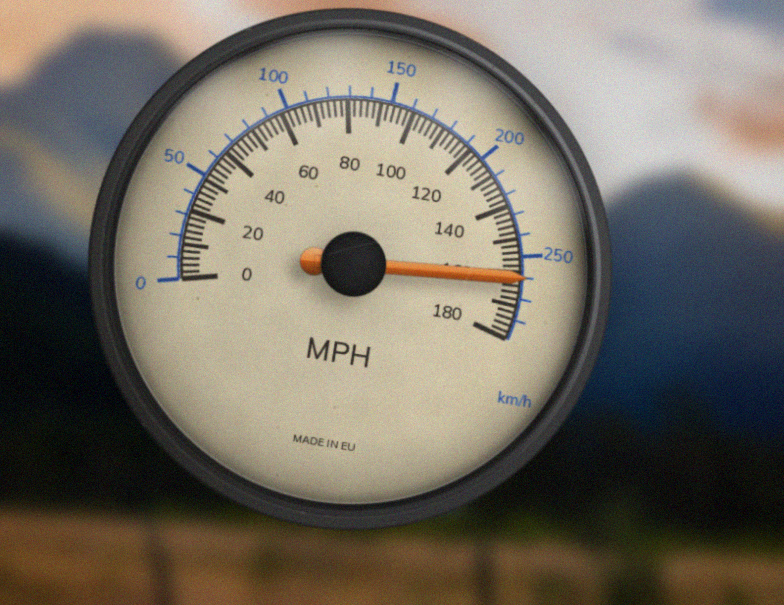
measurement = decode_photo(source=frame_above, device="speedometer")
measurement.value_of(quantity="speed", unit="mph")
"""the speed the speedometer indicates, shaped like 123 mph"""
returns 162 mph
